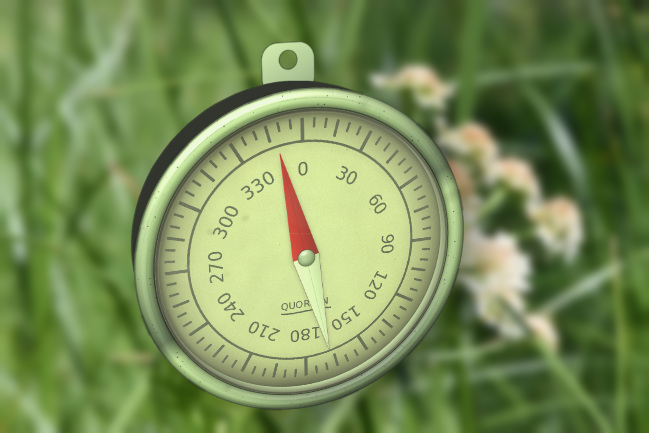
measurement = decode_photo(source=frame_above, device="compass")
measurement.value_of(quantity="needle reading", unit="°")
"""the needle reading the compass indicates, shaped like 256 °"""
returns 347.5 °
